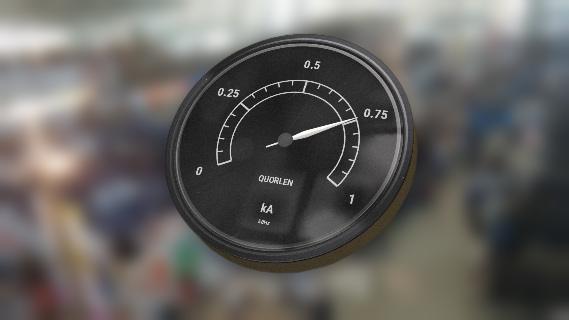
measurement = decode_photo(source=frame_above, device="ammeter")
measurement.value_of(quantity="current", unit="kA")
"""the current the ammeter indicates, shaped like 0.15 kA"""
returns 0.75 kA
